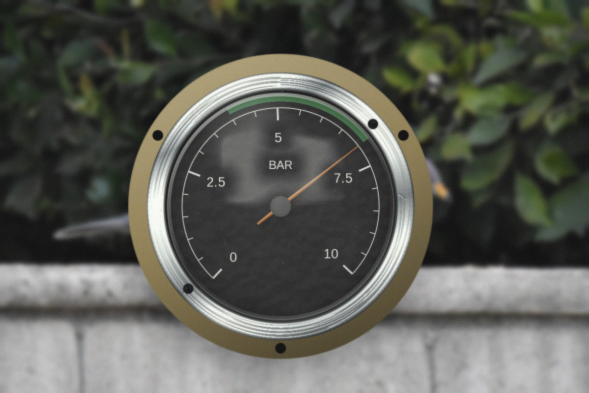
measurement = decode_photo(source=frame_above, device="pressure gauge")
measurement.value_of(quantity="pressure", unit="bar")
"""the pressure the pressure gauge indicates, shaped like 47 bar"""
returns 7 bar
